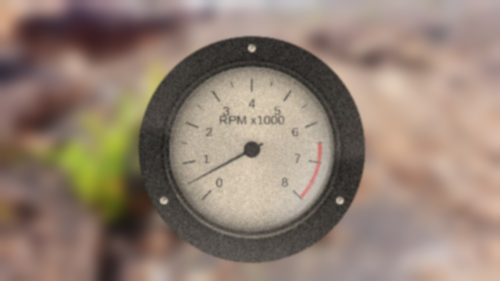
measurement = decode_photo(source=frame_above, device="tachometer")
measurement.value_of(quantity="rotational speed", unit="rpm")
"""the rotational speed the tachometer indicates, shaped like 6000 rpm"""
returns 500 rpm
